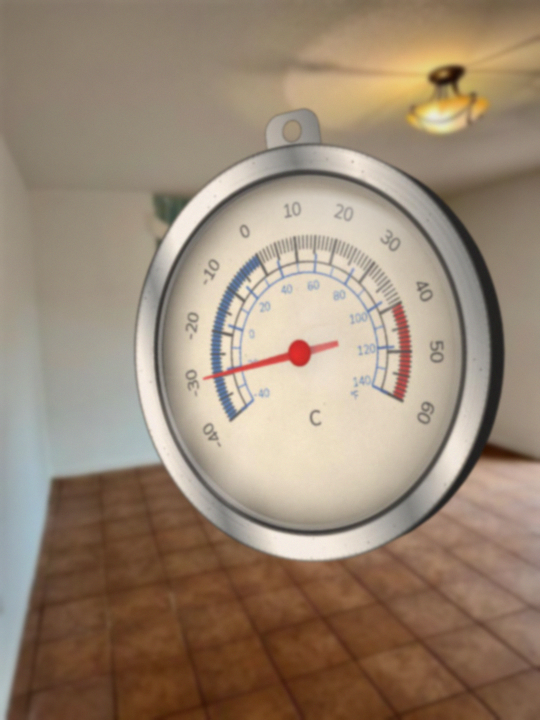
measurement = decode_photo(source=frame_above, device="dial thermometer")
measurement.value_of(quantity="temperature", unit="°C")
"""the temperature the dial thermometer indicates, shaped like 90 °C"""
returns -30 °C
